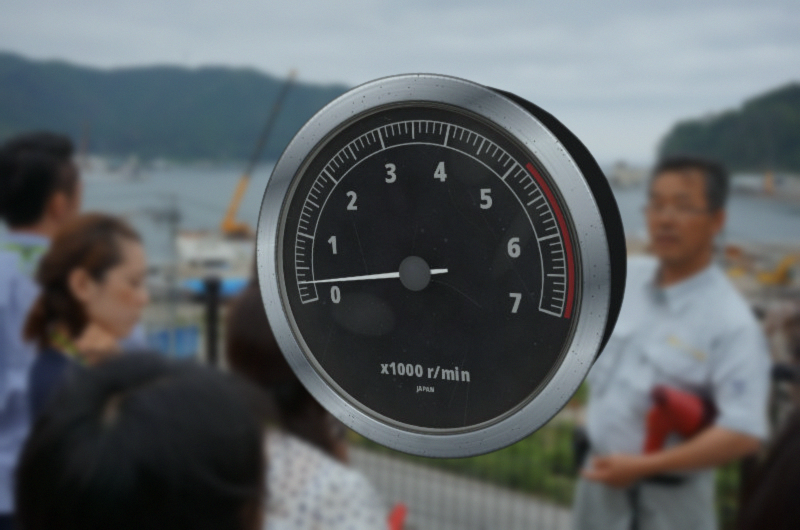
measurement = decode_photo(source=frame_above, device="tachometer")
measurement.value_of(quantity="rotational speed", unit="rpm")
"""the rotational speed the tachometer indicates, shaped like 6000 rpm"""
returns 300 rpm
